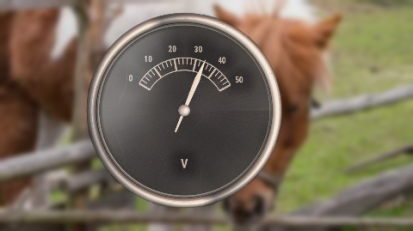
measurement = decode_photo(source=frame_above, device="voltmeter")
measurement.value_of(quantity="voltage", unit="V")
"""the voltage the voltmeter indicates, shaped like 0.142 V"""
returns 34 V
